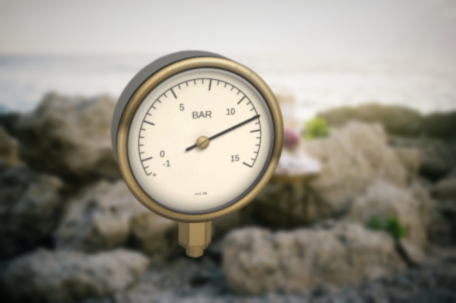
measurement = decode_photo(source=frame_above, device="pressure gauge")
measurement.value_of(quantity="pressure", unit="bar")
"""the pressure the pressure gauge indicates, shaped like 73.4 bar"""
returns 11.5 bar
